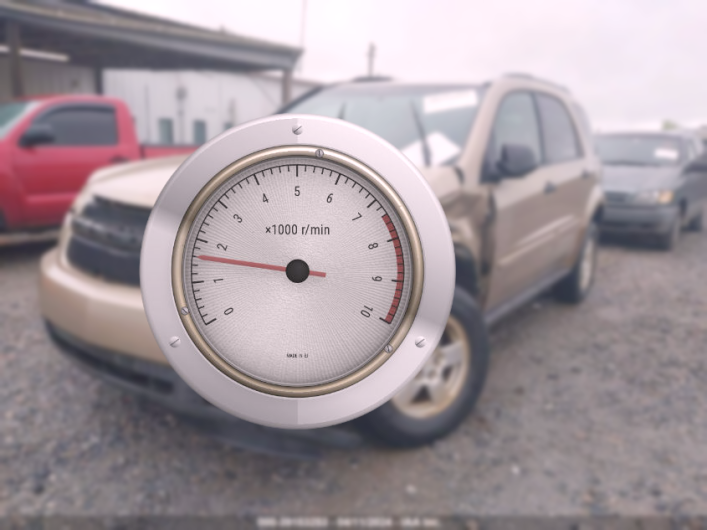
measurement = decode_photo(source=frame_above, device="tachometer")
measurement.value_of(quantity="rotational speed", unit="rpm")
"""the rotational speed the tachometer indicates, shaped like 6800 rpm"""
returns 1600 rpm
